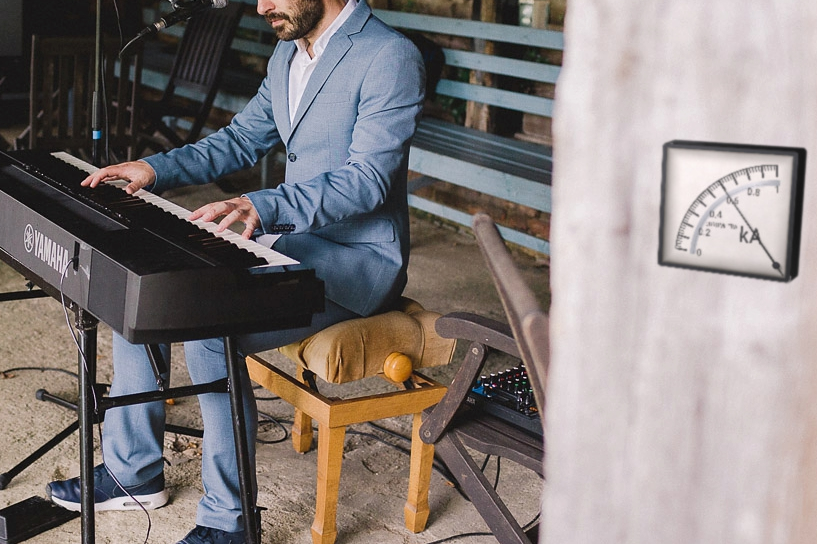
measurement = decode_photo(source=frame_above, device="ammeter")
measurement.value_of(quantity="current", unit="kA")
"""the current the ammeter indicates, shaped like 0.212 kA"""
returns 0.6 kA
